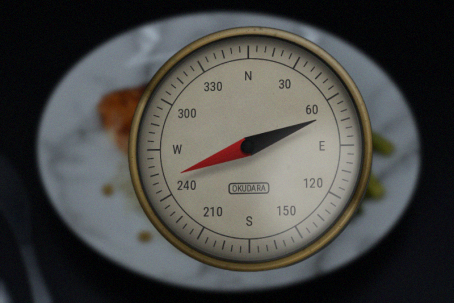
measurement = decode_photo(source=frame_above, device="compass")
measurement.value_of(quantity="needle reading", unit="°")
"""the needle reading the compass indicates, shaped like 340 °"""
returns 250 °
